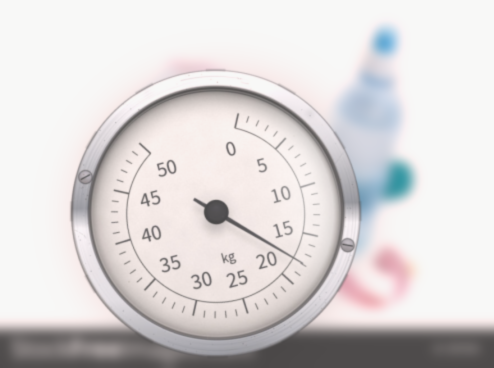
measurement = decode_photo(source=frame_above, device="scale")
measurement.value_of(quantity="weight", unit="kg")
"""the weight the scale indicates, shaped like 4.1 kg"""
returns 18 kg
